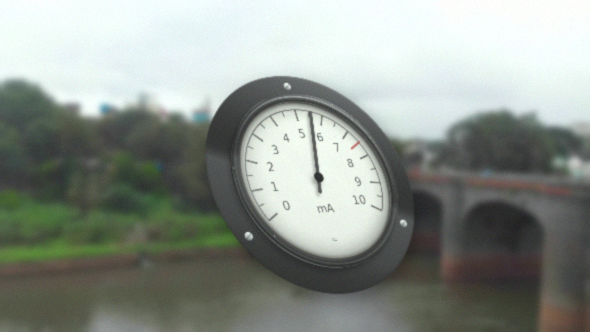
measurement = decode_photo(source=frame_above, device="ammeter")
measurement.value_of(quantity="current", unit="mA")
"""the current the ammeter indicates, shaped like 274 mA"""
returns 5.5 mA
